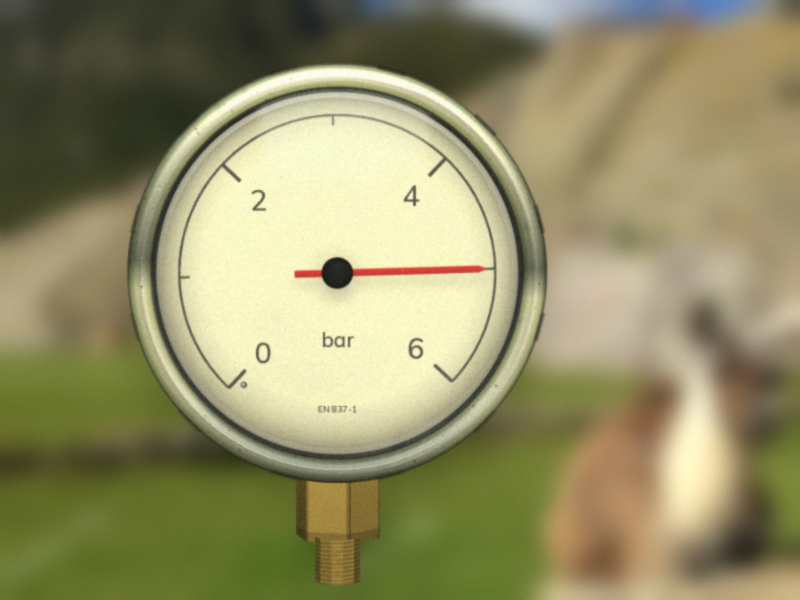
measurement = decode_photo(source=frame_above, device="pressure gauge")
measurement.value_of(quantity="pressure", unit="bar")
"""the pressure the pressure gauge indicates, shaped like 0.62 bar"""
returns 5 bar
